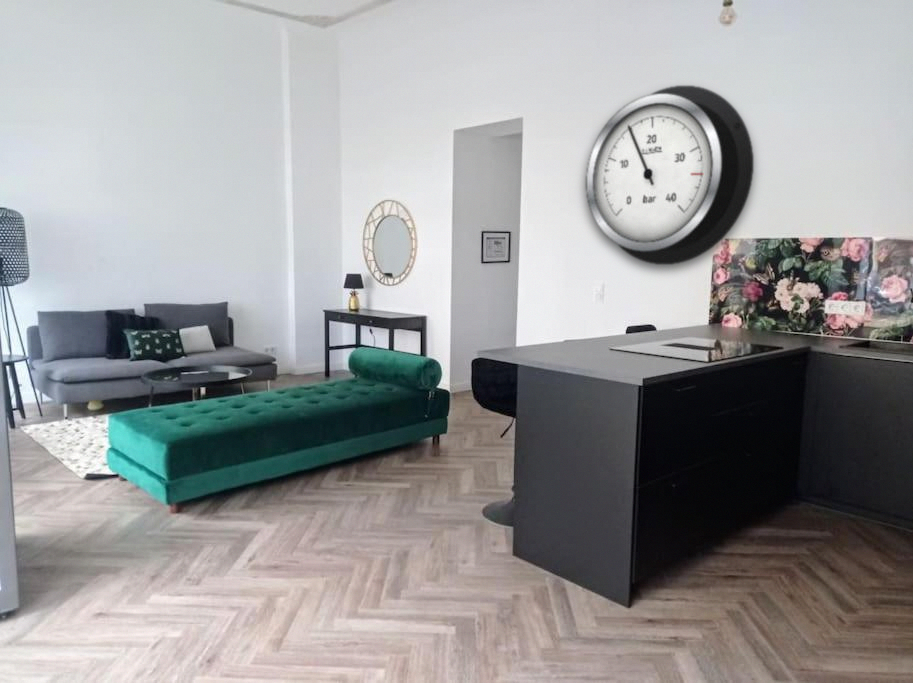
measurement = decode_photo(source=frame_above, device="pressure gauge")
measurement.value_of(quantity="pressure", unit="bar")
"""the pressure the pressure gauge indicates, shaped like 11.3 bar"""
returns 16 bar
